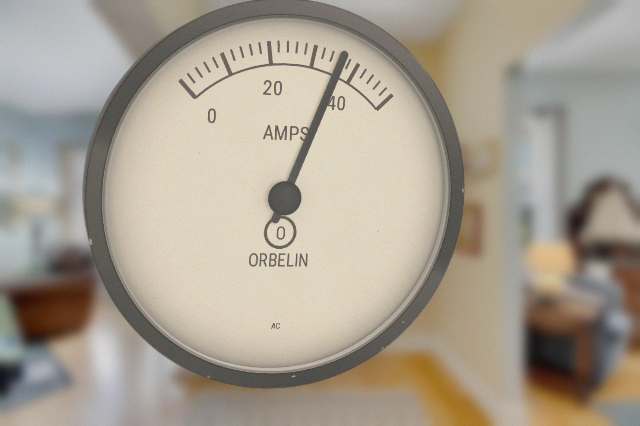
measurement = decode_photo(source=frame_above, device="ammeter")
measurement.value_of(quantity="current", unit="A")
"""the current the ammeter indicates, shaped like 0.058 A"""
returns 36 A
